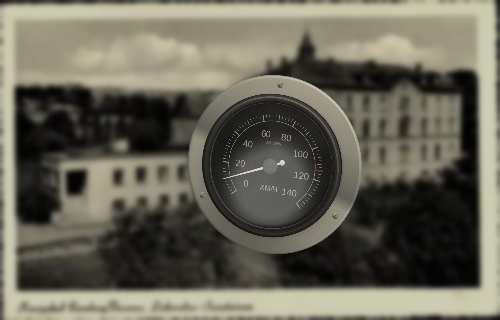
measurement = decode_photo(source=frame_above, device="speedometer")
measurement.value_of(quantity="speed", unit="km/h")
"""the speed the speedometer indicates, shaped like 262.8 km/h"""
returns 10 km/h
